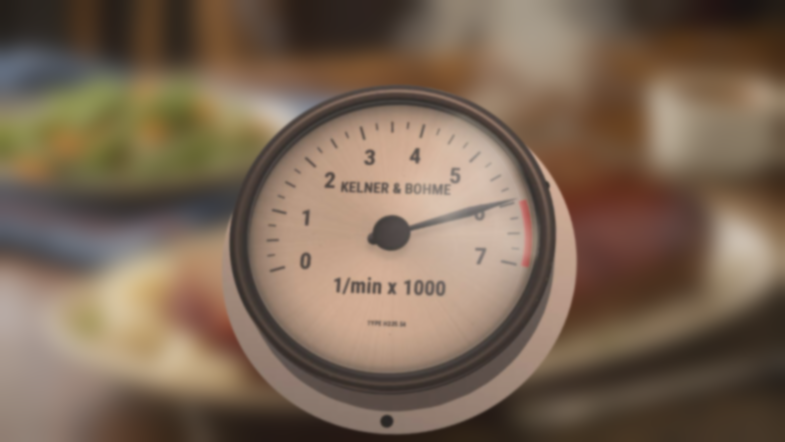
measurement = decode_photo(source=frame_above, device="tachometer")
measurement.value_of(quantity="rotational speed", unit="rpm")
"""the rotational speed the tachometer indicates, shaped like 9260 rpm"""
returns 6000 rpm
